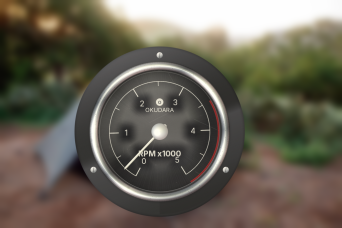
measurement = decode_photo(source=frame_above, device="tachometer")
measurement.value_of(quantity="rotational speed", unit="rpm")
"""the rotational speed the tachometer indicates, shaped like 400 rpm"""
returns 250 rpm
